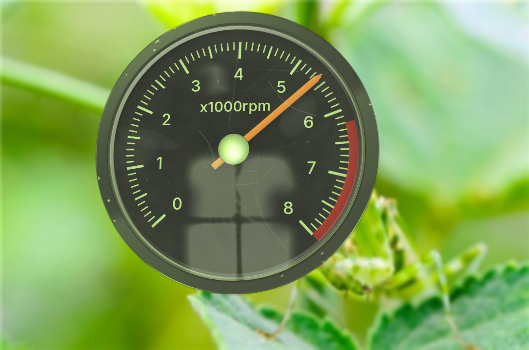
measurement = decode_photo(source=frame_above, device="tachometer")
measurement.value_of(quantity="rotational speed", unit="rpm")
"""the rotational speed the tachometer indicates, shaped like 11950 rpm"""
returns 5400 rpm
